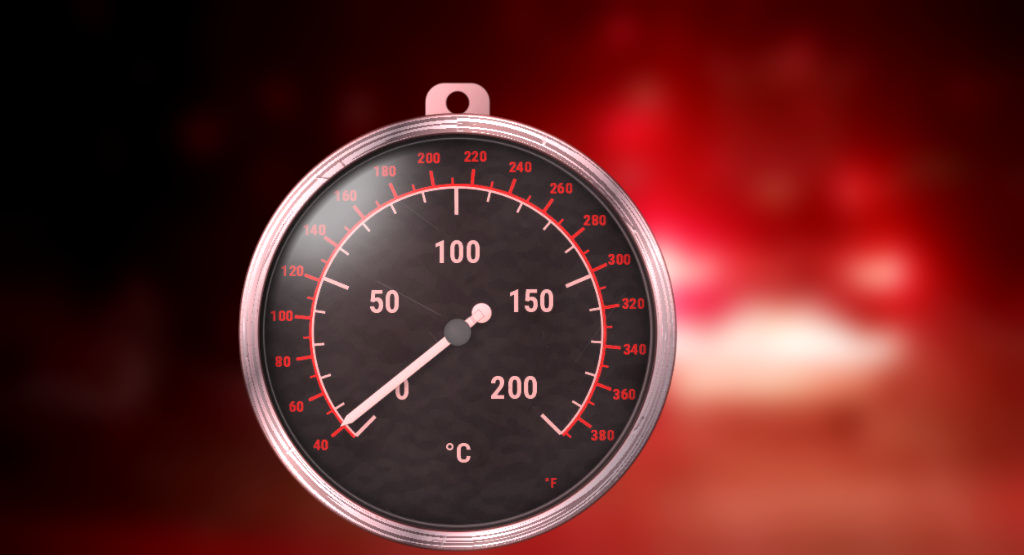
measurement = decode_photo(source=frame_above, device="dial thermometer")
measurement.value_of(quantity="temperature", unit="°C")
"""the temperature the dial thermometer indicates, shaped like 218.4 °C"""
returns 5 °C
